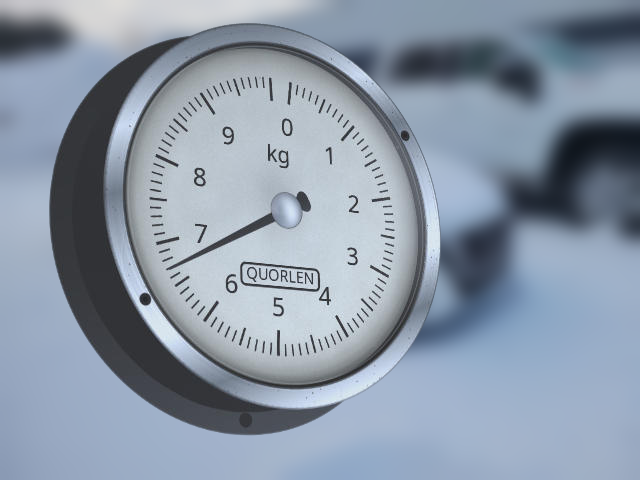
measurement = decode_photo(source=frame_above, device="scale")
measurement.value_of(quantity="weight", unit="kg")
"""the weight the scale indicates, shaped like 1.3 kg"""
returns 6.7 kg
